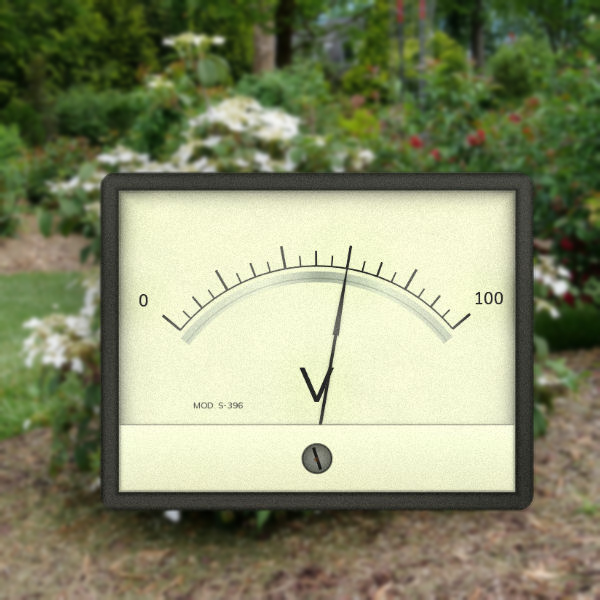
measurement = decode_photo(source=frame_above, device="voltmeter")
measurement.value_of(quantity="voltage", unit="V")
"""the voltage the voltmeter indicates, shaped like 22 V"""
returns 60 V
